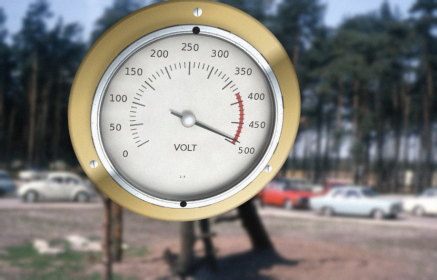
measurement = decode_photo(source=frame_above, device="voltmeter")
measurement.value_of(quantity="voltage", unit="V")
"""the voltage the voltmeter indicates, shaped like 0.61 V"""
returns 490 V
